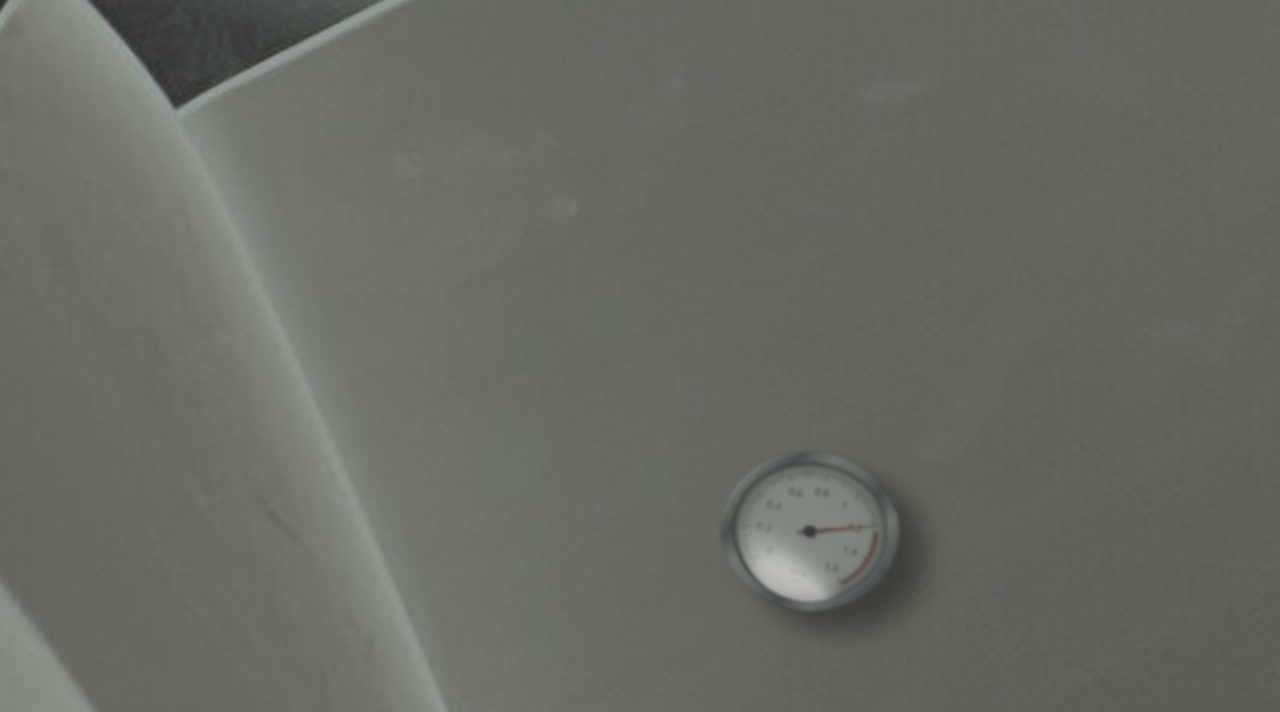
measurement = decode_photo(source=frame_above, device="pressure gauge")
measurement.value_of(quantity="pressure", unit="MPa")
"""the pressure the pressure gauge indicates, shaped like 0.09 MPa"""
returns 1.2 MPa
